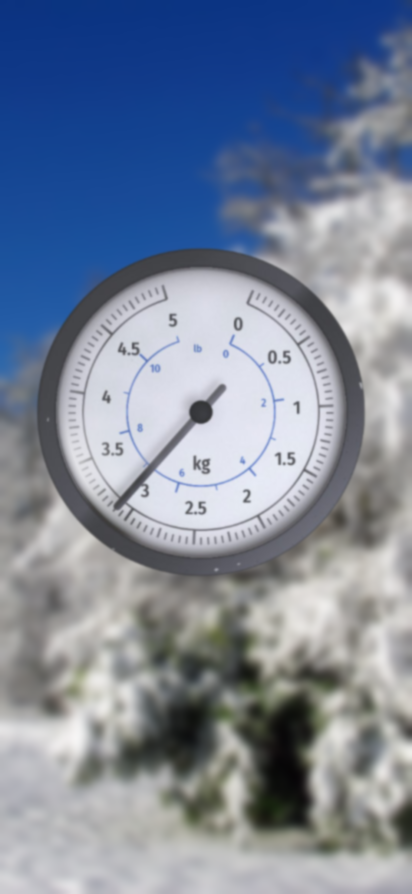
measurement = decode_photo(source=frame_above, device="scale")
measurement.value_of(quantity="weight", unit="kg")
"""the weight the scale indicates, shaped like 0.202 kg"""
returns 3.1 kg
